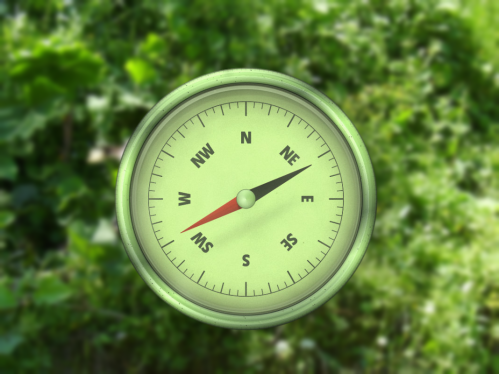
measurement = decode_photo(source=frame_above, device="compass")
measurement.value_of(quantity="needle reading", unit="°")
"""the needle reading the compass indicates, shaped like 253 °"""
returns 242.5 °
